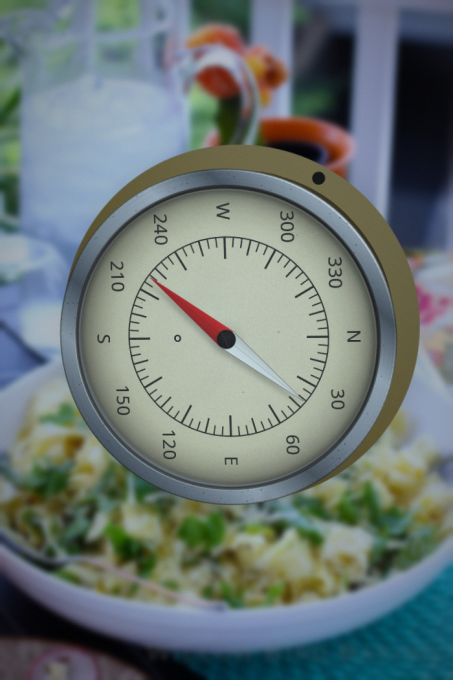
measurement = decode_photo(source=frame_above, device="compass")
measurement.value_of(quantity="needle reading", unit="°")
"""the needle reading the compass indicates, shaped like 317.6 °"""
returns 220 °
